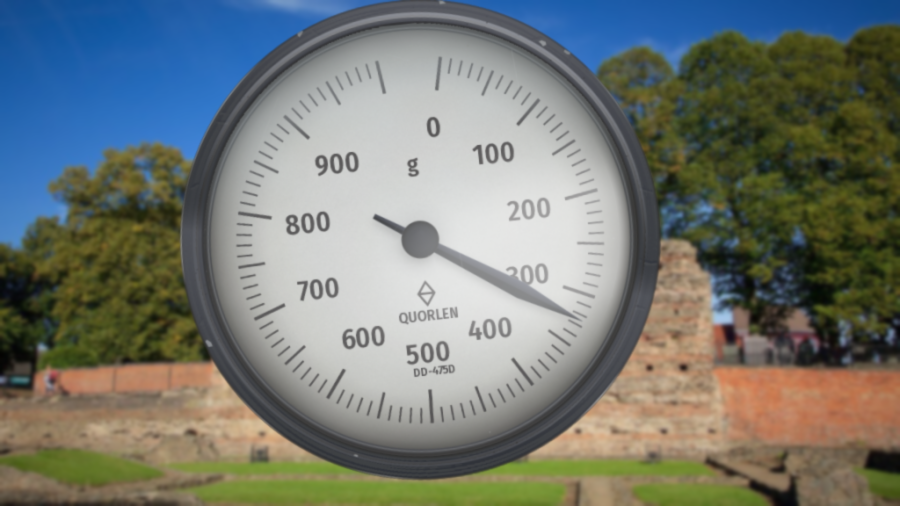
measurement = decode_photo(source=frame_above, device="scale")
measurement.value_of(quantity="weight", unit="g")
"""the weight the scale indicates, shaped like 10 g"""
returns 325 g
